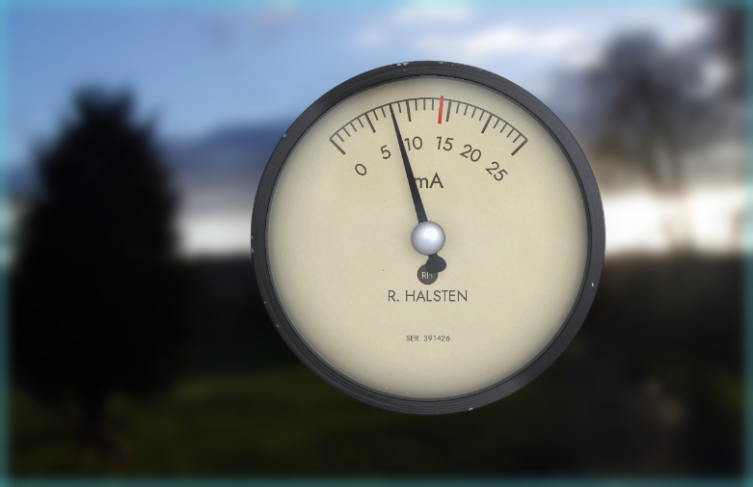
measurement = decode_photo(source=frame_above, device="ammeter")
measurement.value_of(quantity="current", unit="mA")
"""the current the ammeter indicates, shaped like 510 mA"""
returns 8 mA
